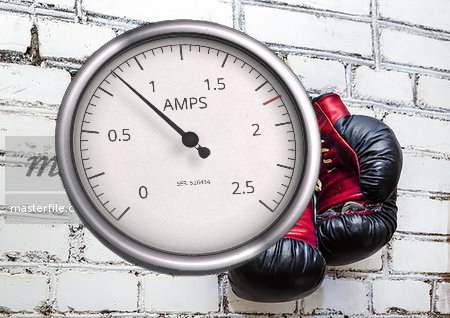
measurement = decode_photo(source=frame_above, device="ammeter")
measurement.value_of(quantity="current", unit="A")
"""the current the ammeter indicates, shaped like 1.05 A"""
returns 0.85 A
